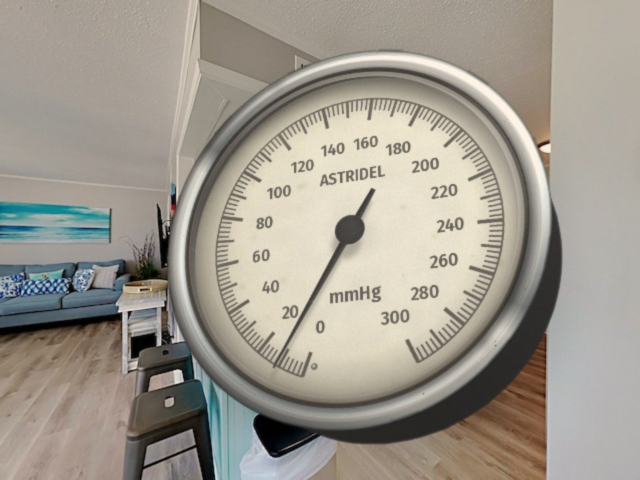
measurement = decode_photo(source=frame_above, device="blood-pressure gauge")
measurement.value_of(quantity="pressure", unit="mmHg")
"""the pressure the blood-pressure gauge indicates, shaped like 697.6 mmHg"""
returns 10 mmHg
